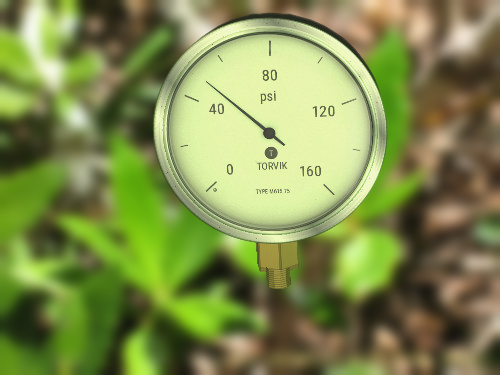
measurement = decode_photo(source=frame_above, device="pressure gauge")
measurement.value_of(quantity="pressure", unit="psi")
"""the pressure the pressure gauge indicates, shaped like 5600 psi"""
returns 50 psi
